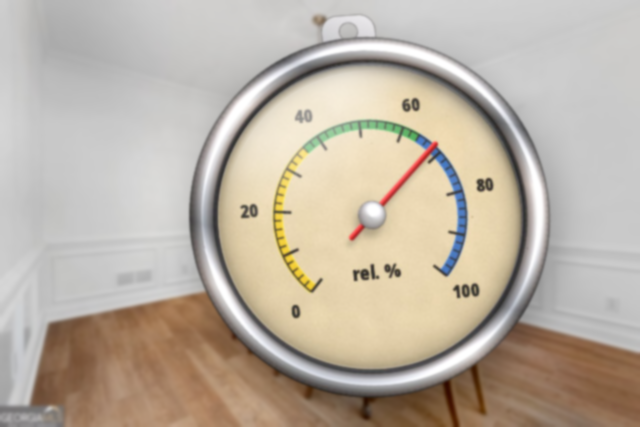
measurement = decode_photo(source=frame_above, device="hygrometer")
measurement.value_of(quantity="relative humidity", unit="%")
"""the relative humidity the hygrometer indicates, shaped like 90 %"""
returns 68 %
